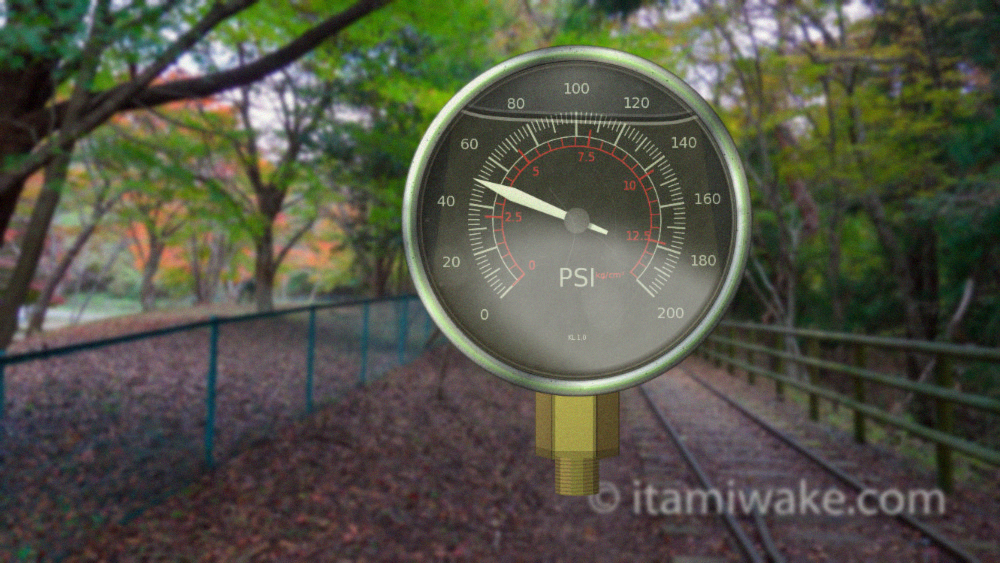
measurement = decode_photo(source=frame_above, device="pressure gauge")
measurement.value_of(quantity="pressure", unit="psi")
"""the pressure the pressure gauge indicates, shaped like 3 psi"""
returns 50 psi
